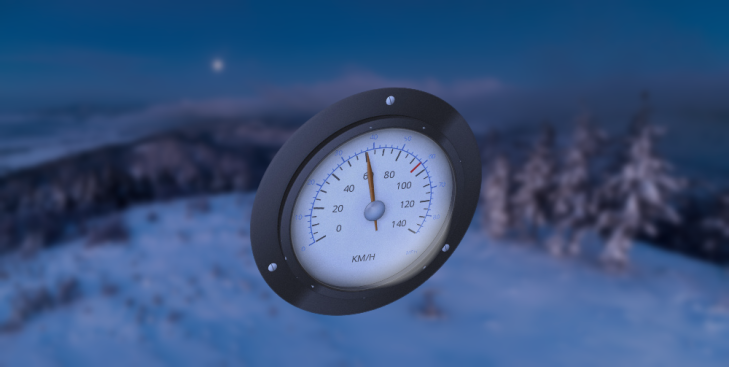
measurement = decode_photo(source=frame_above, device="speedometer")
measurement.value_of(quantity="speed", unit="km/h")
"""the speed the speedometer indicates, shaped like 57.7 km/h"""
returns 60 km/h
